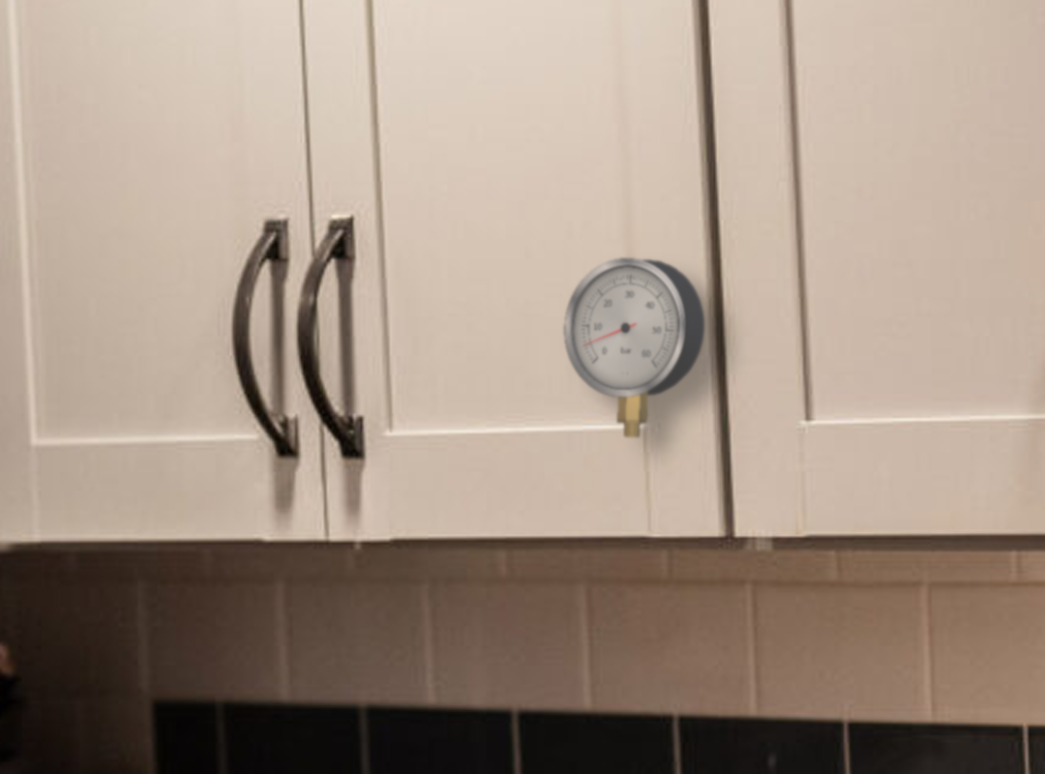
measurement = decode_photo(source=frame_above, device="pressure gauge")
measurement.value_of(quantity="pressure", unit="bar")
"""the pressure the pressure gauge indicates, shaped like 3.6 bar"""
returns 5 bar
